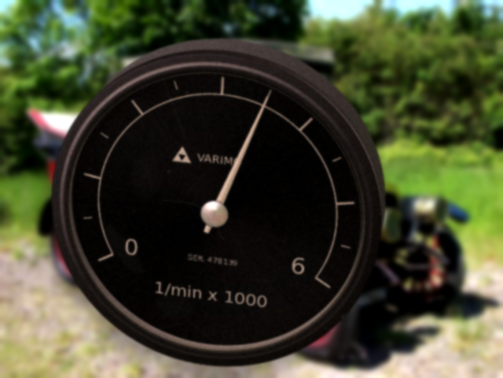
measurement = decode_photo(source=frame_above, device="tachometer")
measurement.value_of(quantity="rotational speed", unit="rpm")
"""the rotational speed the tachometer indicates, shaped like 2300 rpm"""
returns 3500 rpm
